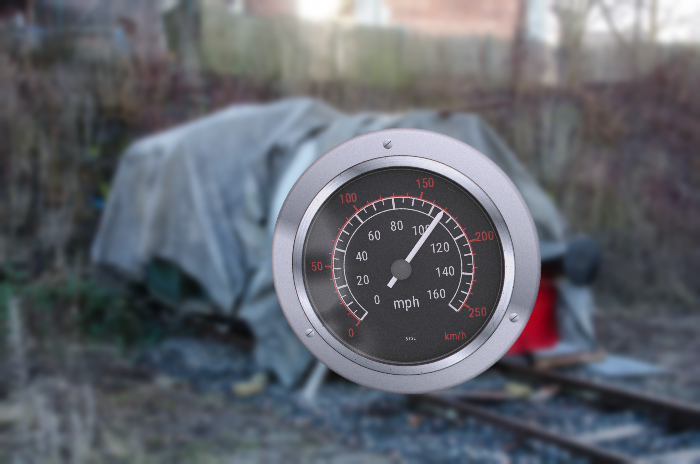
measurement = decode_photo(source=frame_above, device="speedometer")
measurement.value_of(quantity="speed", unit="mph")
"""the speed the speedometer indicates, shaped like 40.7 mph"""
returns 105 mph
